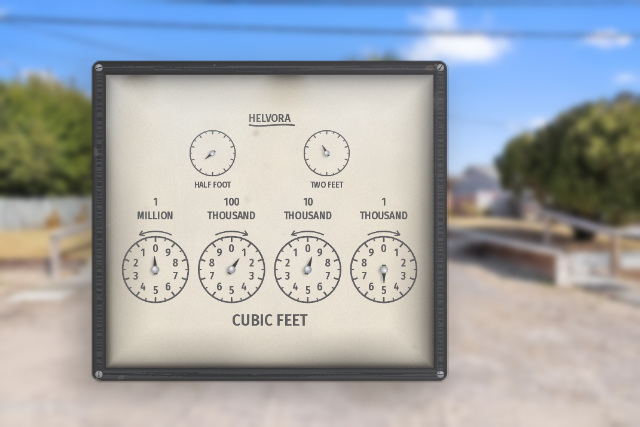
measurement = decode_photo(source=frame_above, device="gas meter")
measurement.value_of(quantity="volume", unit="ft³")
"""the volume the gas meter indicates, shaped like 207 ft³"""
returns 9500 ft³
